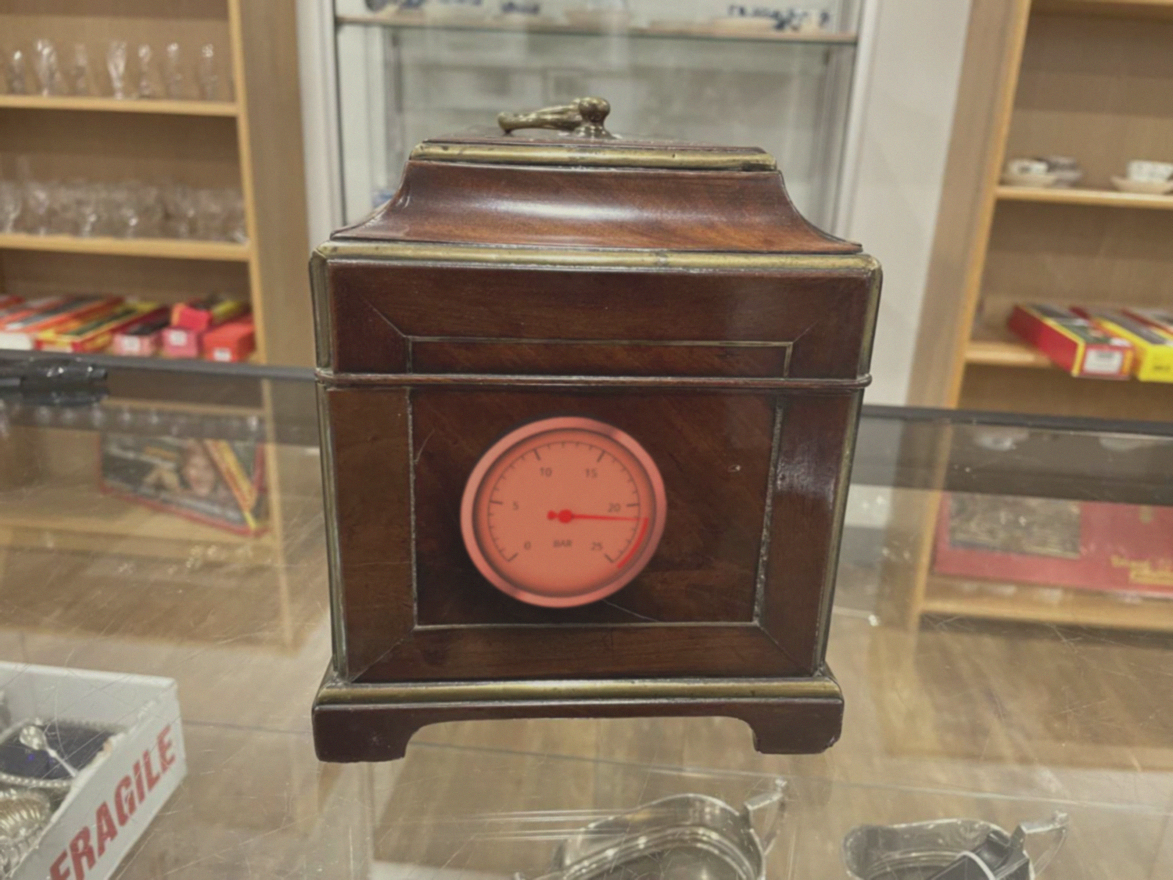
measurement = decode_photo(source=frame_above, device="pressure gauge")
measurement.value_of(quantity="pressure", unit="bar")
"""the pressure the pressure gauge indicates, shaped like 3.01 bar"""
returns 21 bar
